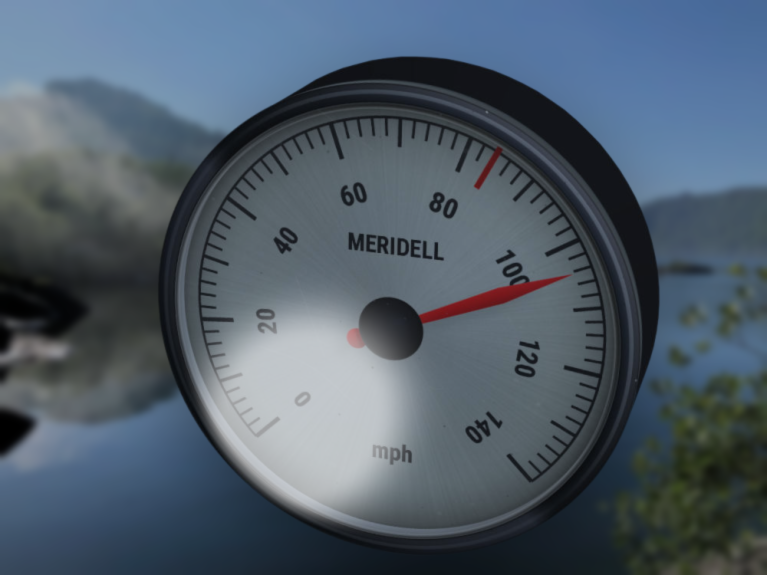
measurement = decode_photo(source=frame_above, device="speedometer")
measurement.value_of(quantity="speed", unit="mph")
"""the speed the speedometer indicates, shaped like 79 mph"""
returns 104 mph
